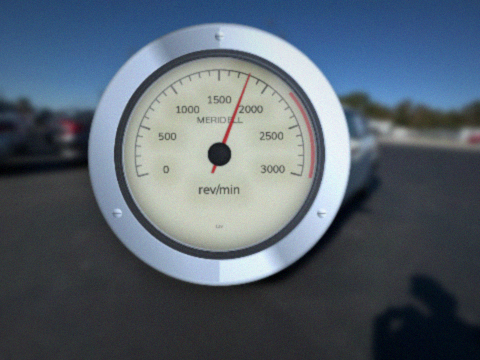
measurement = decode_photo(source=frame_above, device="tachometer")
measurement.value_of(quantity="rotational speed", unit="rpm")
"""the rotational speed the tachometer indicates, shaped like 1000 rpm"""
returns 1800 rpm
